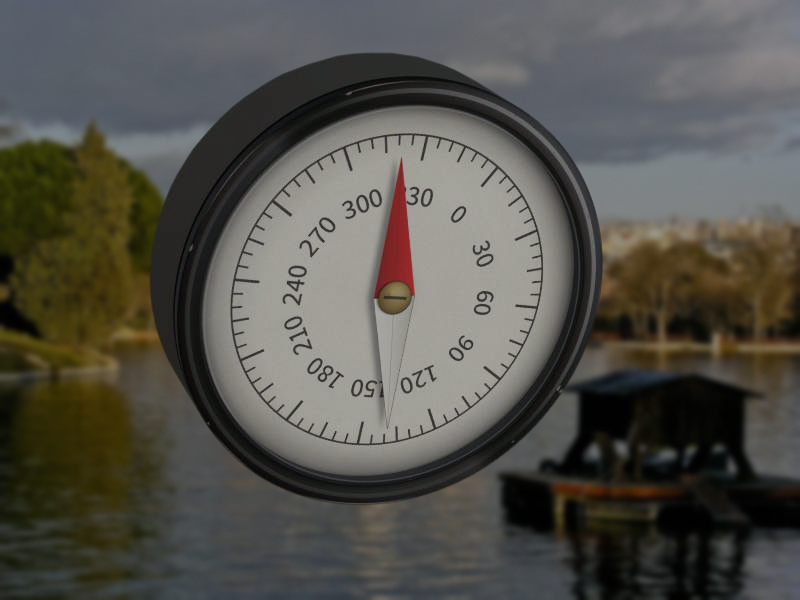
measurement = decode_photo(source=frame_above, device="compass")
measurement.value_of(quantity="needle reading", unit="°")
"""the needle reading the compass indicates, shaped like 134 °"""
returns 320 °
